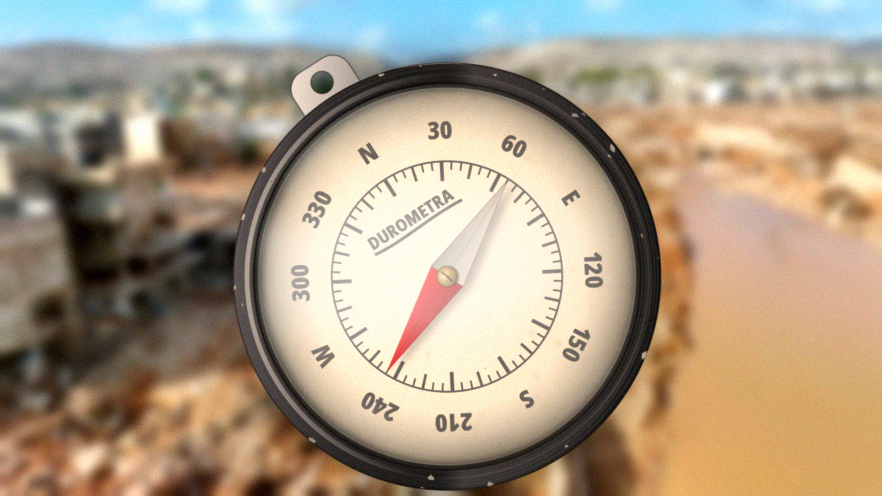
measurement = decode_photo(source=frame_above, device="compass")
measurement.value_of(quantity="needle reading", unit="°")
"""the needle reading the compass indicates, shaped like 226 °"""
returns 245 °
